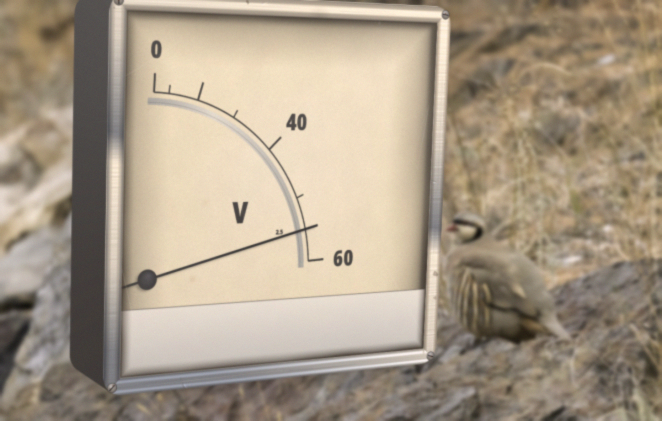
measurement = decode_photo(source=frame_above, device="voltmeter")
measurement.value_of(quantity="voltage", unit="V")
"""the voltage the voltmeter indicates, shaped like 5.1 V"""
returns 55 V
